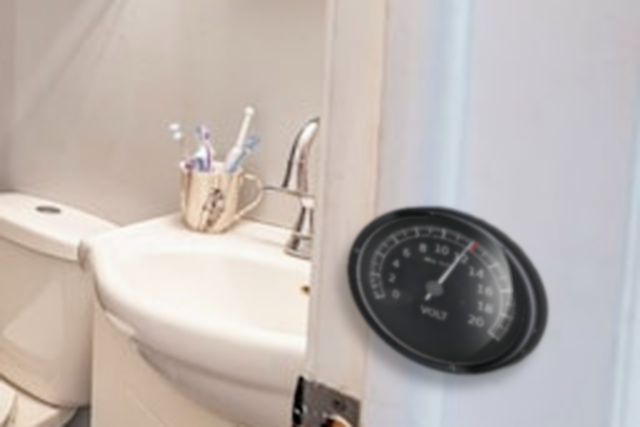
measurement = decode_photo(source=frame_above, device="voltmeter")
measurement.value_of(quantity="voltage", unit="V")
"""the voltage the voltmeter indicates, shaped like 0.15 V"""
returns 12 V
